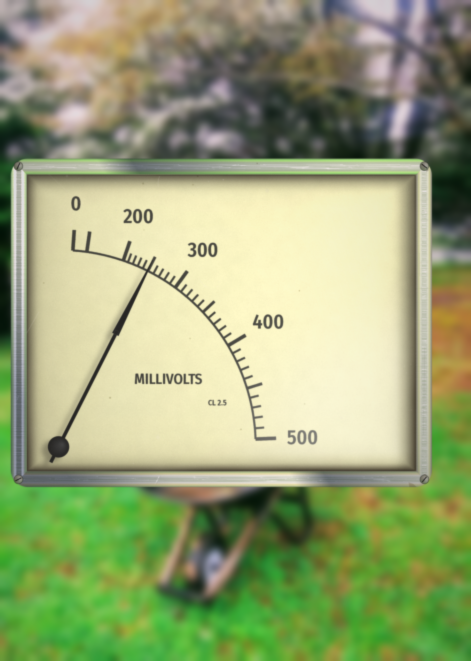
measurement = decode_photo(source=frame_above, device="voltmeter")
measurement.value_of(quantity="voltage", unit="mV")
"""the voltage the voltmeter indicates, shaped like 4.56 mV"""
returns 250 mV
